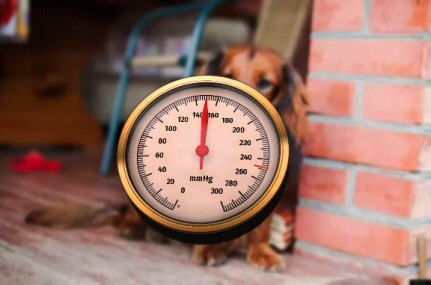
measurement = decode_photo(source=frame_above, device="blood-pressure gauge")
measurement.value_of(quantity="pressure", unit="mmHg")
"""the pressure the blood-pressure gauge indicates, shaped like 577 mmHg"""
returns 150 mmHg
